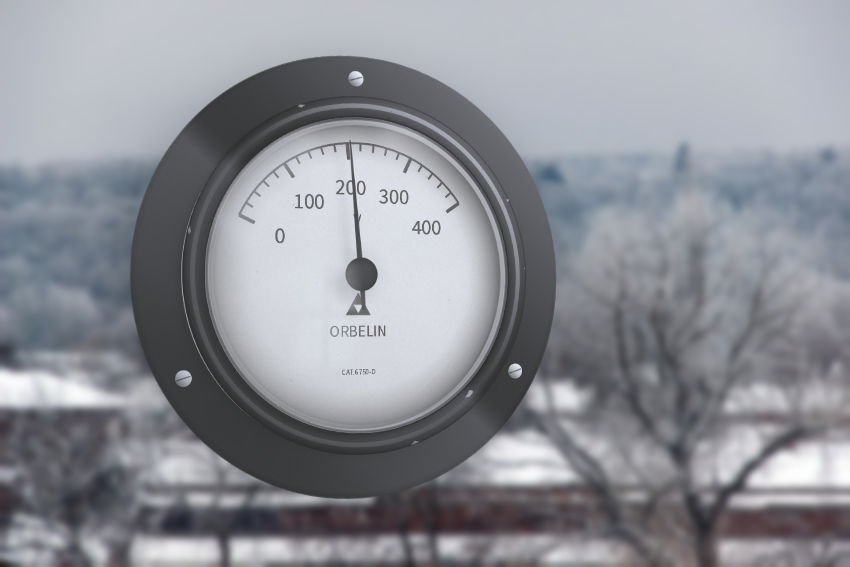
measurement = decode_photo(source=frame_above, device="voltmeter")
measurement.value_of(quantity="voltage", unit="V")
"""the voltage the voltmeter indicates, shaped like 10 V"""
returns 200 V
